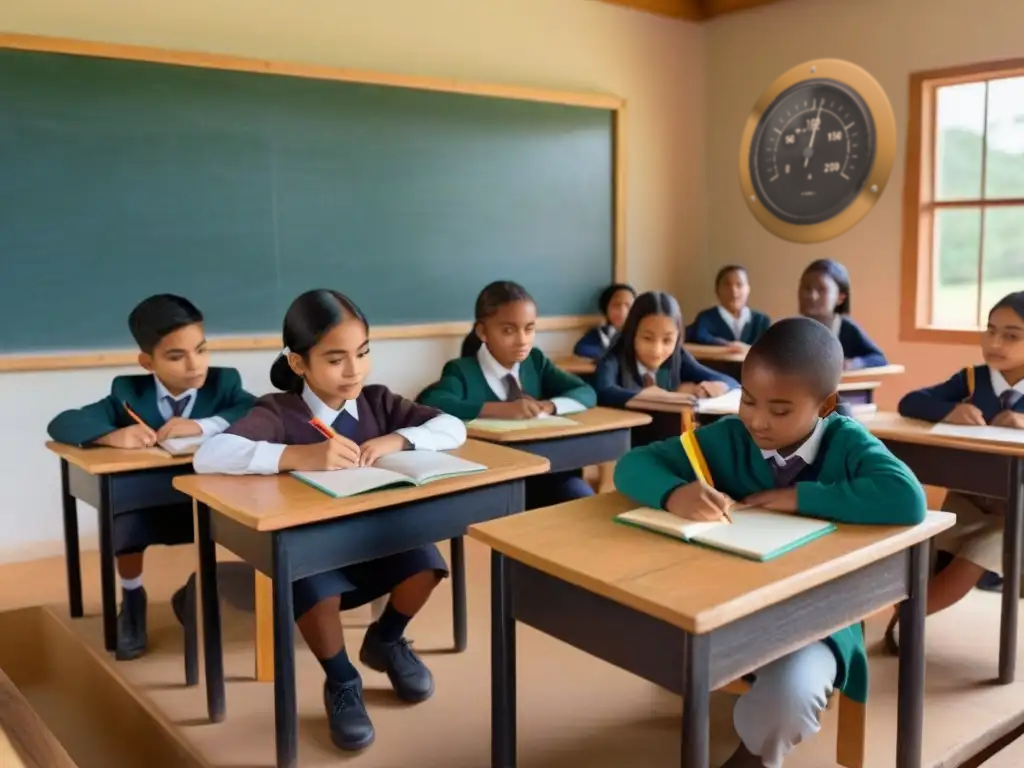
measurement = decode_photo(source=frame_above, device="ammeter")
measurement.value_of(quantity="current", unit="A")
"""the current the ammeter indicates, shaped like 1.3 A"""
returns 110 A
